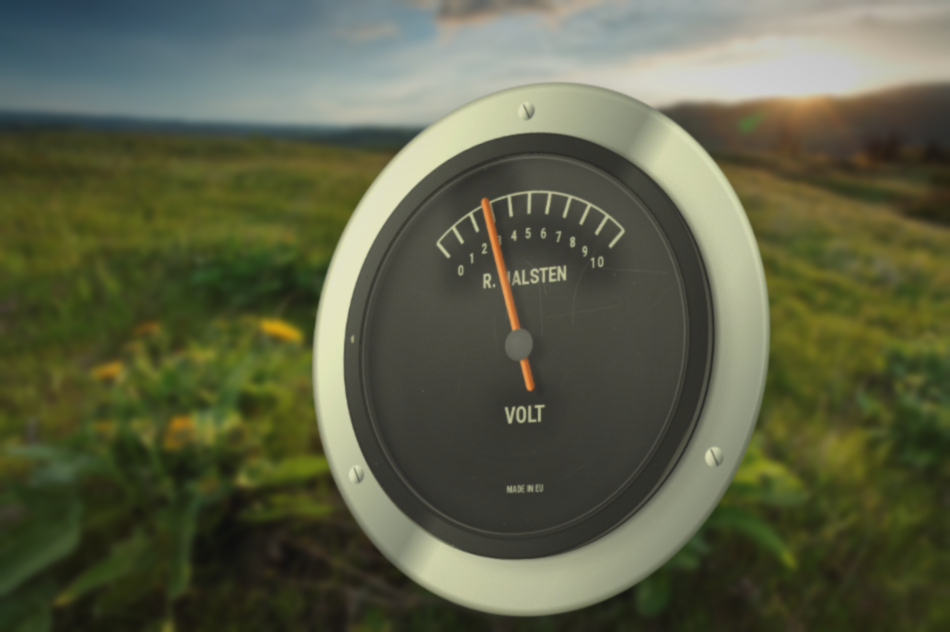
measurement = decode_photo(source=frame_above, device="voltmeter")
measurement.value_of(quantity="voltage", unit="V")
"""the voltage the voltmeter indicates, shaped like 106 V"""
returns 3 V
